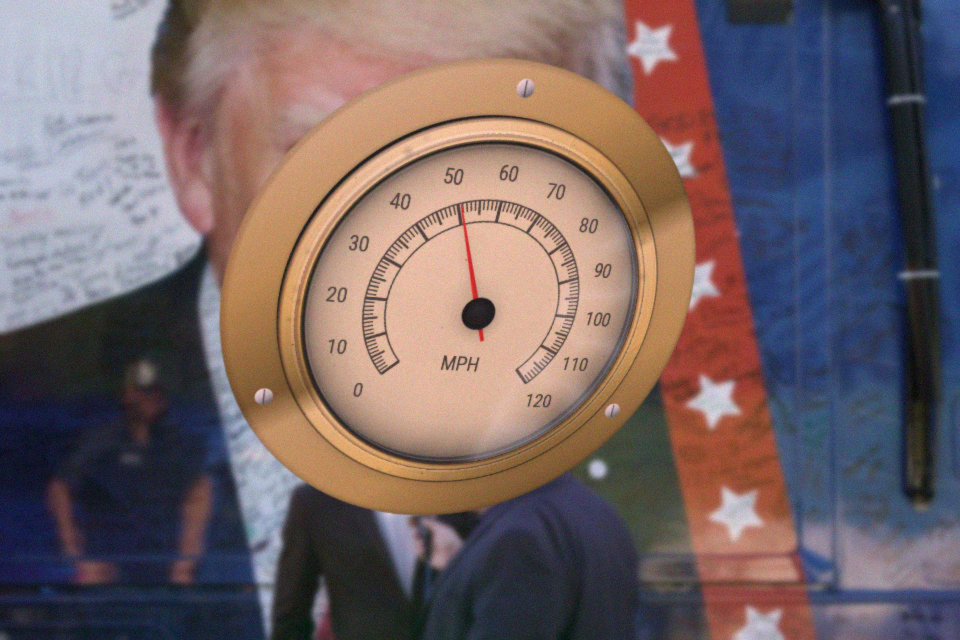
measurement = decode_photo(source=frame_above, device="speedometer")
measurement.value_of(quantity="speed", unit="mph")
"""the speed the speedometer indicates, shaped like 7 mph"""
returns 50 mph
